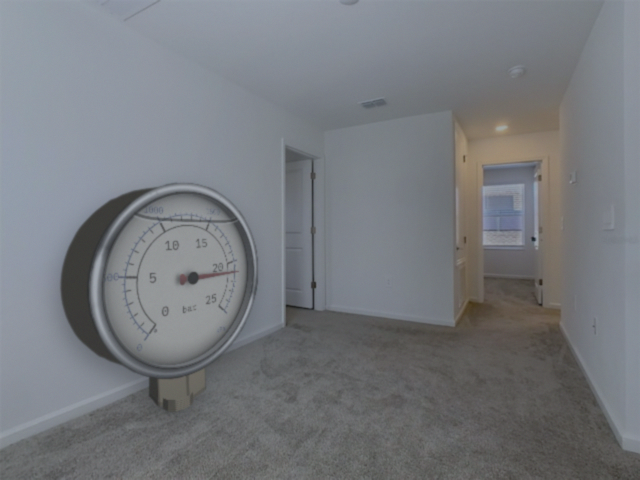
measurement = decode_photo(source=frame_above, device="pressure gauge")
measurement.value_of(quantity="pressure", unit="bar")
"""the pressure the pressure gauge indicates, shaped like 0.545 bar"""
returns 21 bar
